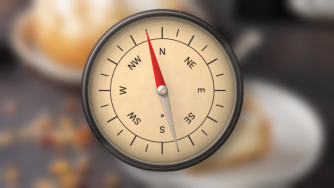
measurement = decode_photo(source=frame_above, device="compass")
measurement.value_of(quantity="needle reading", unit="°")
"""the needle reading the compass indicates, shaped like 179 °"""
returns 345 °
